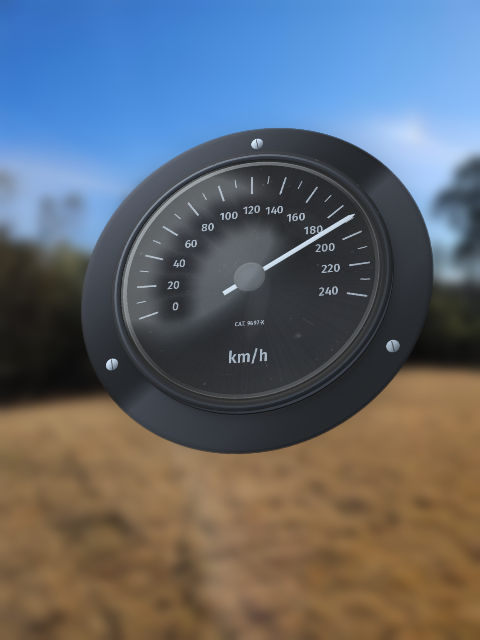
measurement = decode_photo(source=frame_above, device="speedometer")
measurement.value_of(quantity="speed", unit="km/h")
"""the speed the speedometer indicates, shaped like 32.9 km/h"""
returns 190 km/h
